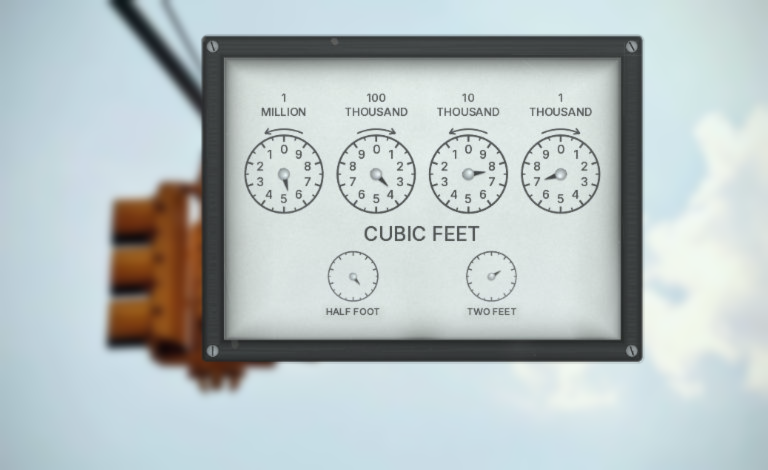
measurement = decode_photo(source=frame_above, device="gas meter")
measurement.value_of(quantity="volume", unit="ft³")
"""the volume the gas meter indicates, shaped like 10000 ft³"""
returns 537700 ft³
